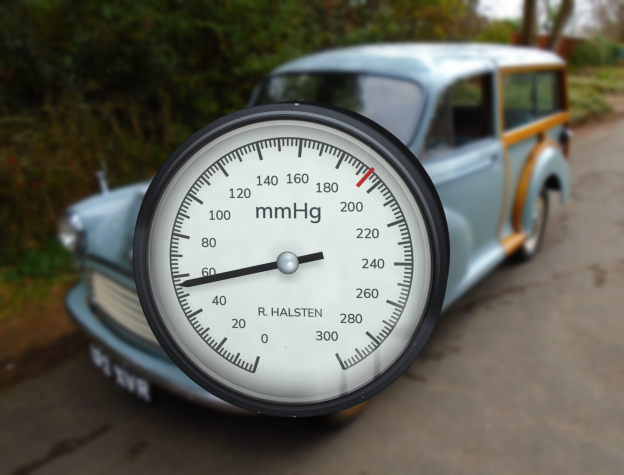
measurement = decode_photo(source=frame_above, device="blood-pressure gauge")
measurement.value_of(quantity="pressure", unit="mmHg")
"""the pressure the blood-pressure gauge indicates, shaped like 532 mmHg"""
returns 56 mmHg
